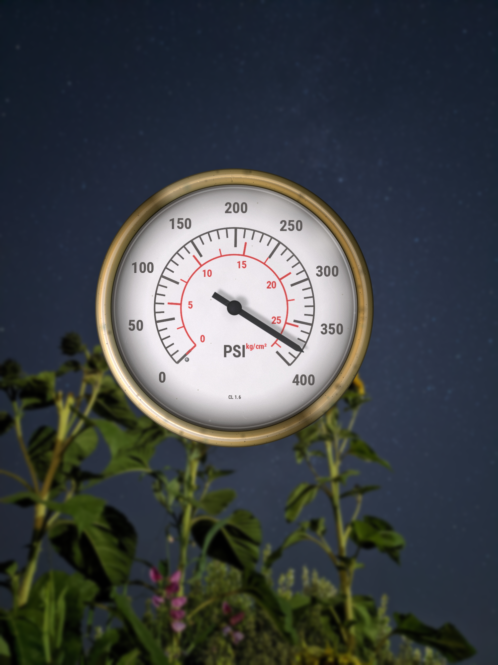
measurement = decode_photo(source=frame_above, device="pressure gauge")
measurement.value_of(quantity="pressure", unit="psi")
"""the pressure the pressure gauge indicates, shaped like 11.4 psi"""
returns 380 psi
